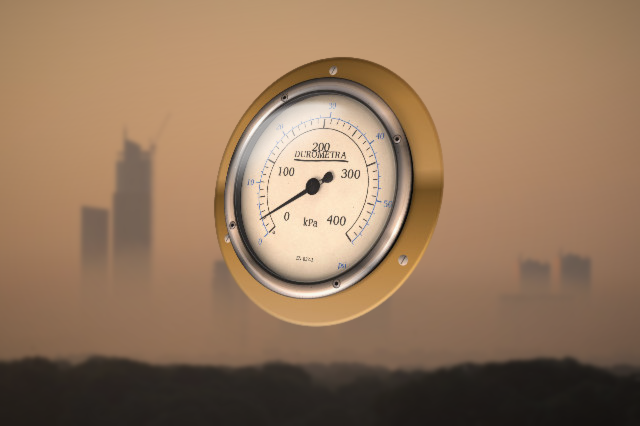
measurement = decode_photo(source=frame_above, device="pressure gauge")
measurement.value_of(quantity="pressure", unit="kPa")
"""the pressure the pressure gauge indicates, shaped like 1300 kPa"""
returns 20 kPa
